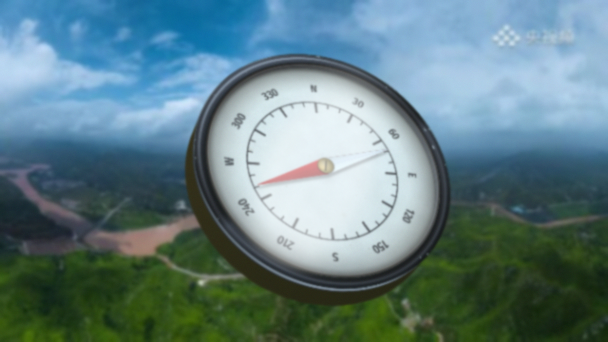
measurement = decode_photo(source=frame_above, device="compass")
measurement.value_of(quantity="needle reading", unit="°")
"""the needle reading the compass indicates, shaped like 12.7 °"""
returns 250 °
